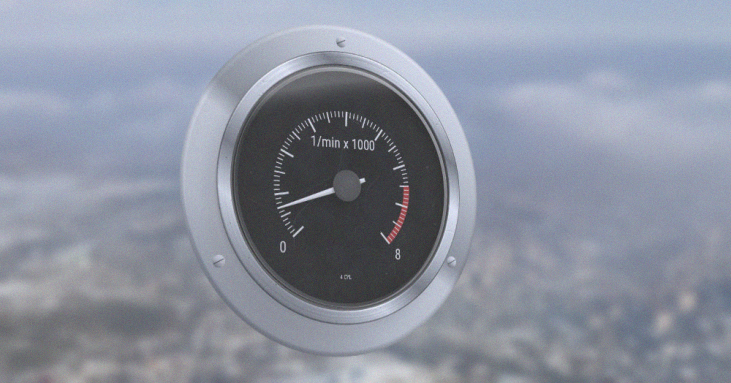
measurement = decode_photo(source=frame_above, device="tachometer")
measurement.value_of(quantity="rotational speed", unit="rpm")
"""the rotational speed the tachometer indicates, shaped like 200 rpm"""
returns 700 rpm
